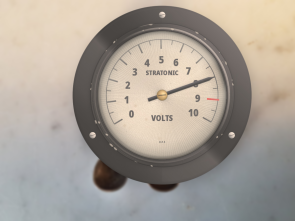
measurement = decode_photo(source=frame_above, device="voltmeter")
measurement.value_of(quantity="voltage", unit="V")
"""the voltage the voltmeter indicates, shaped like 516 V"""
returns 8 V
